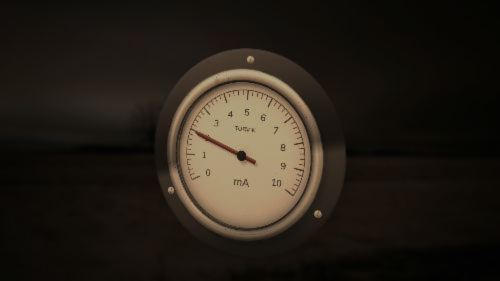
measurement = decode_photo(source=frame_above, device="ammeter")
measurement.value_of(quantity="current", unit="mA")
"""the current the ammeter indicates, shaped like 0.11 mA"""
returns 2 mA
